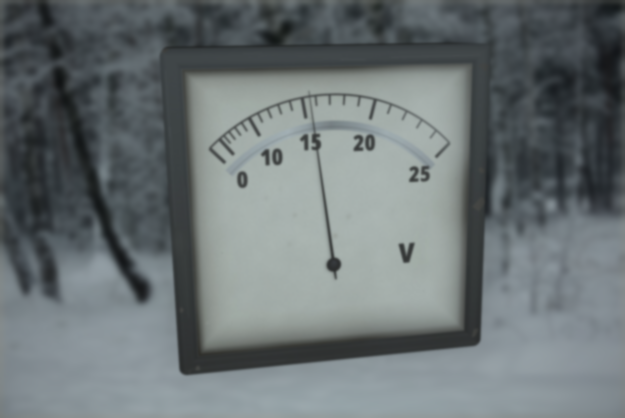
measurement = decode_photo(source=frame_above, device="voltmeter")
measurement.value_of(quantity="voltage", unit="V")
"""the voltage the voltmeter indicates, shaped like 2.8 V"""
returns 15.5 V
